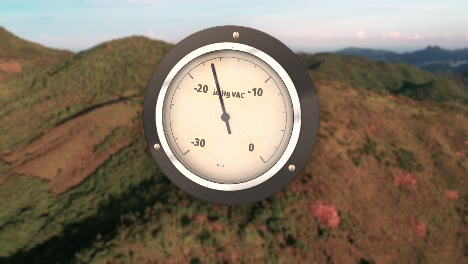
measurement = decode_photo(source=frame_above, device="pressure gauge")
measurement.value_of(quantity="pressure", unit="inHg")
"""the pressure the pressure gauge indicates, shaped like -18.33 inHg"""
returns -17 inHg
